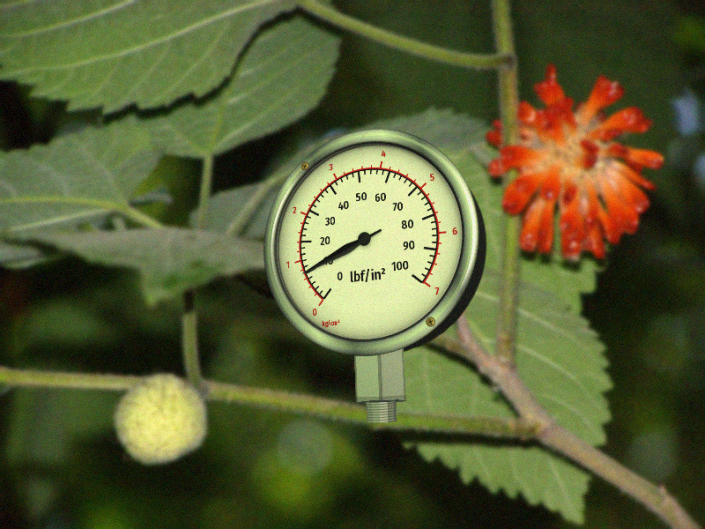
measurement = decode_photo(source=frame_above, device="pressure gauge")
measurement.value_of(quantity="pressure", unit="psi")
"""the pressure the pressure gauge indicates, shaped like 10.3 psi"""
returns 10 psi
